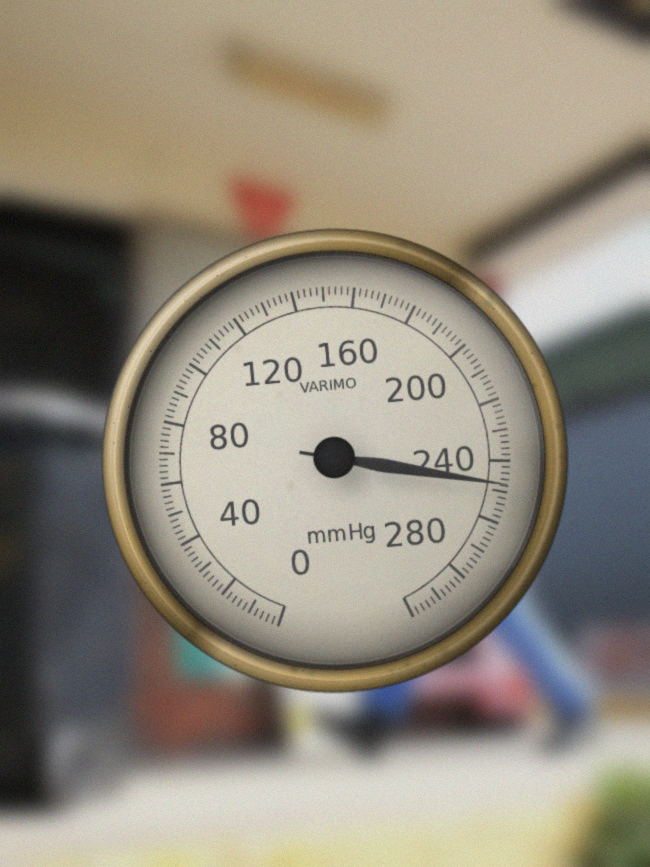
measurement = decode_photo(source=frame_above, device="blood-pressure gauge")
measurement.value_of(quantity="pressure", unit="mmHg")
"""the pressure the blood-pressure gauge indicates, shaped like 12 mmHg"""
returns 248 mmHg
